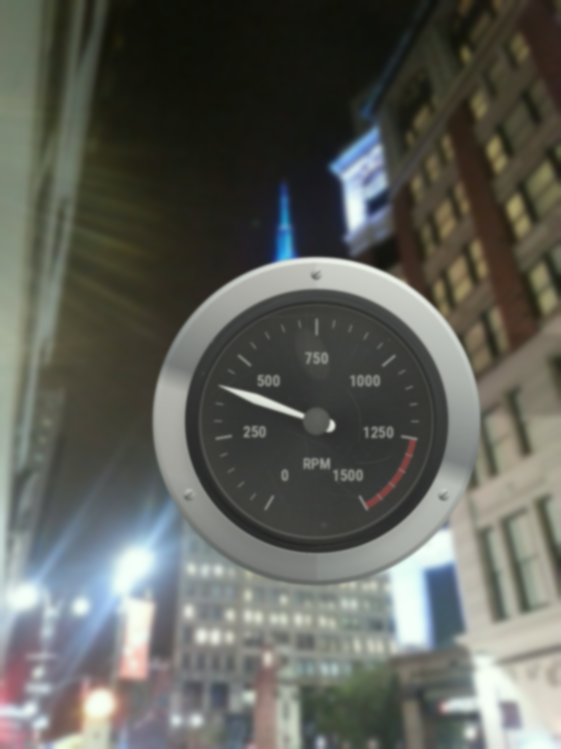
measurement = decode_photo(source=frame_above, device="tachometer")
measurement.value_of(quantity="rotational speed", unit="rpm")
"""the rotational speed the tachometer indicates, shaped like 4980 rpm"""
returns 400 rpm
